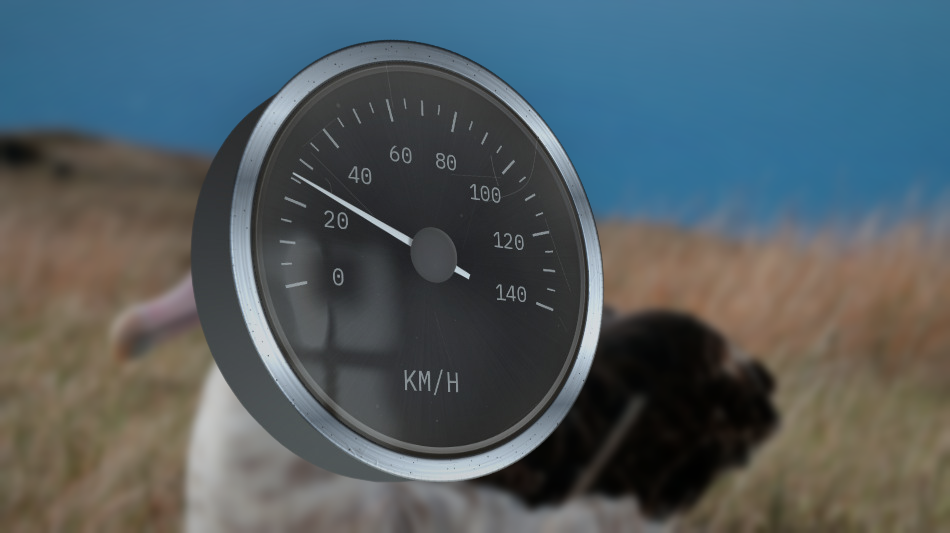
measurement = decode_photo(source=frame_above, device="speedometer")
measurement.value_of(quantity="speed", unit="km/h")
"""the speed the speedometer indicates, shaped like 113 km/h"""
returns 25 km/h
